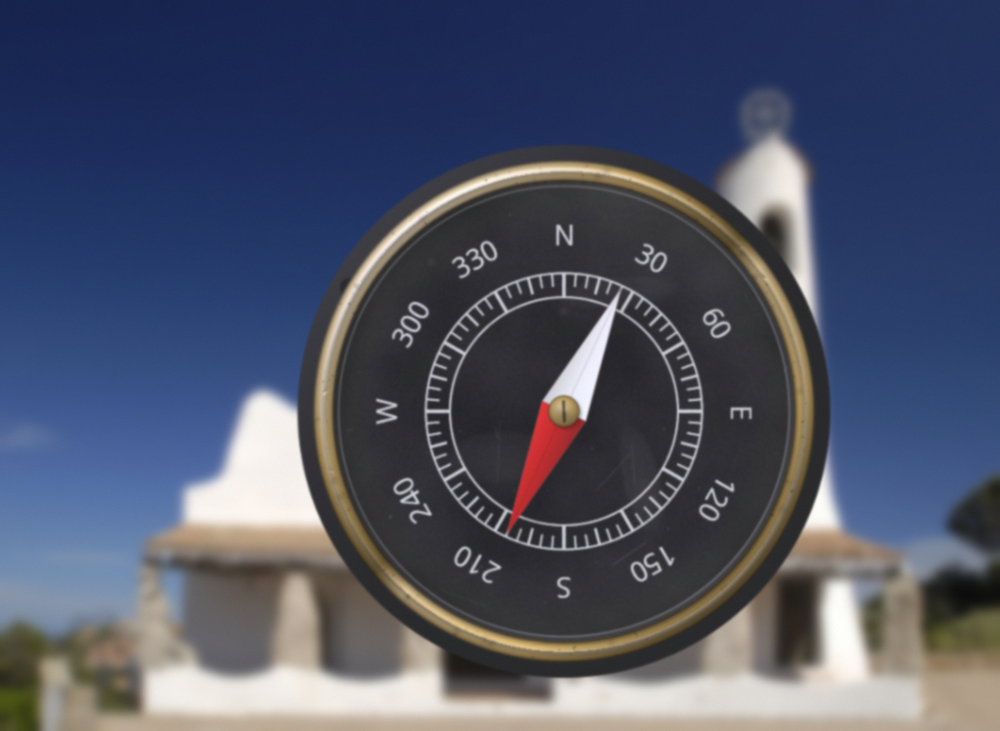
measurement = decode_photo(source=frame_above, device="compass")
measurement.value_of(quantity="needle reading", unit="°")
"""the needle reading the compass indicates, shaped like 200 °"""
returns 205 °
